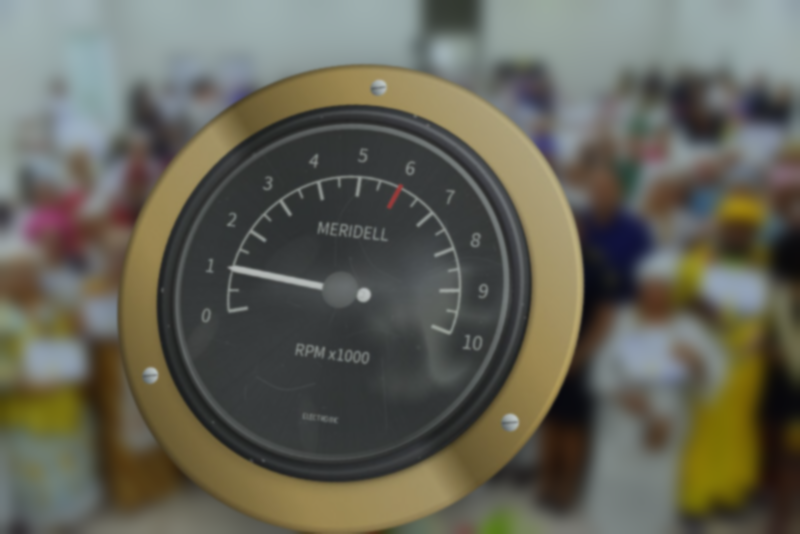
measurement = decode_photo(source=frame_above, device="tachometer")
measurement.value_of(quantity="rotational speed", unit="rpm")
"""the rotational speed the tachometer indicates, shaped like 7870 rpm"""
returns 1000 rpm
